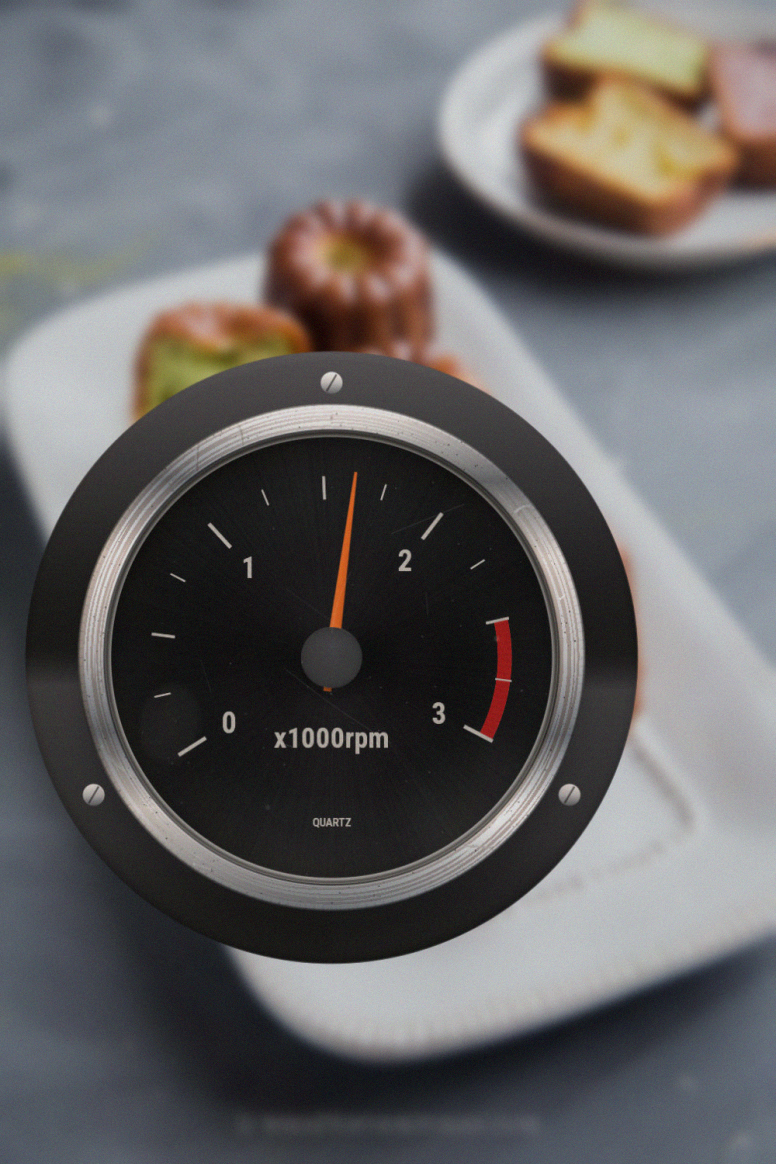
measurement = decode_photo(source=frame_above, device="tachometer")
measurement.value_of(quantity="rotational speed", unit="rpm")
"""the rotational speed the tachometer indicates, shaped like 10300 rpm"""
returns 1625 rpm
